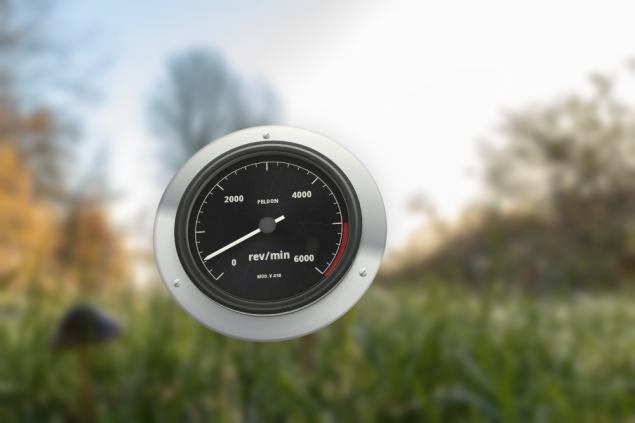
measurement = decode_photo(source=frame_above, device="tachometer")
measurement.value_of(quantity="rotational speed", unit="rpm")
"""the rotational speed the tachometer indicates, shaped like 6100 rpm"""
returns 400 rpm
